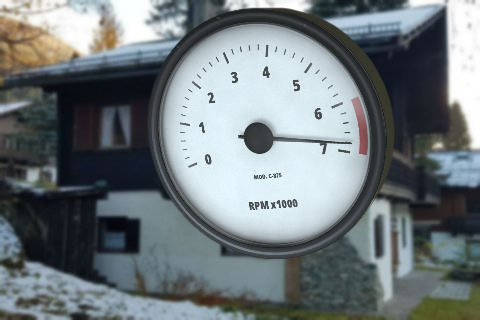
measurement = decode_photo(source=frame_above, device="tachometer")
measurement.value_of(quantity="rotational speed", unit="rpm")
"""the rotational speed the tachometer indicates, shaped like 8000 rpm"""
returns 6800 rpm
